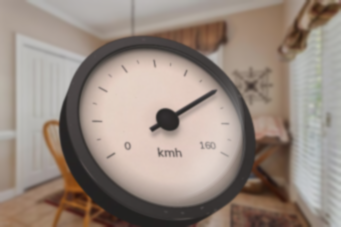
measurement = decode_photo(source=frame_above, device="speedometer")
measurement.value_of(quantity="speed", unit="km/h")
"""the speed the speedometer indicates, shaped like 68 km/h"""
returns 120 km/h
